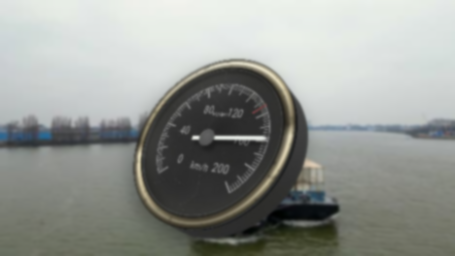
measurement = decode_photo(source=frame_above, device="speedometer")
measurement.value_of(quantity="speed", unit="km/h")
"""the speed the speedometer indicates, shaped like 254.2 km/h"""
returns 160 km/h
